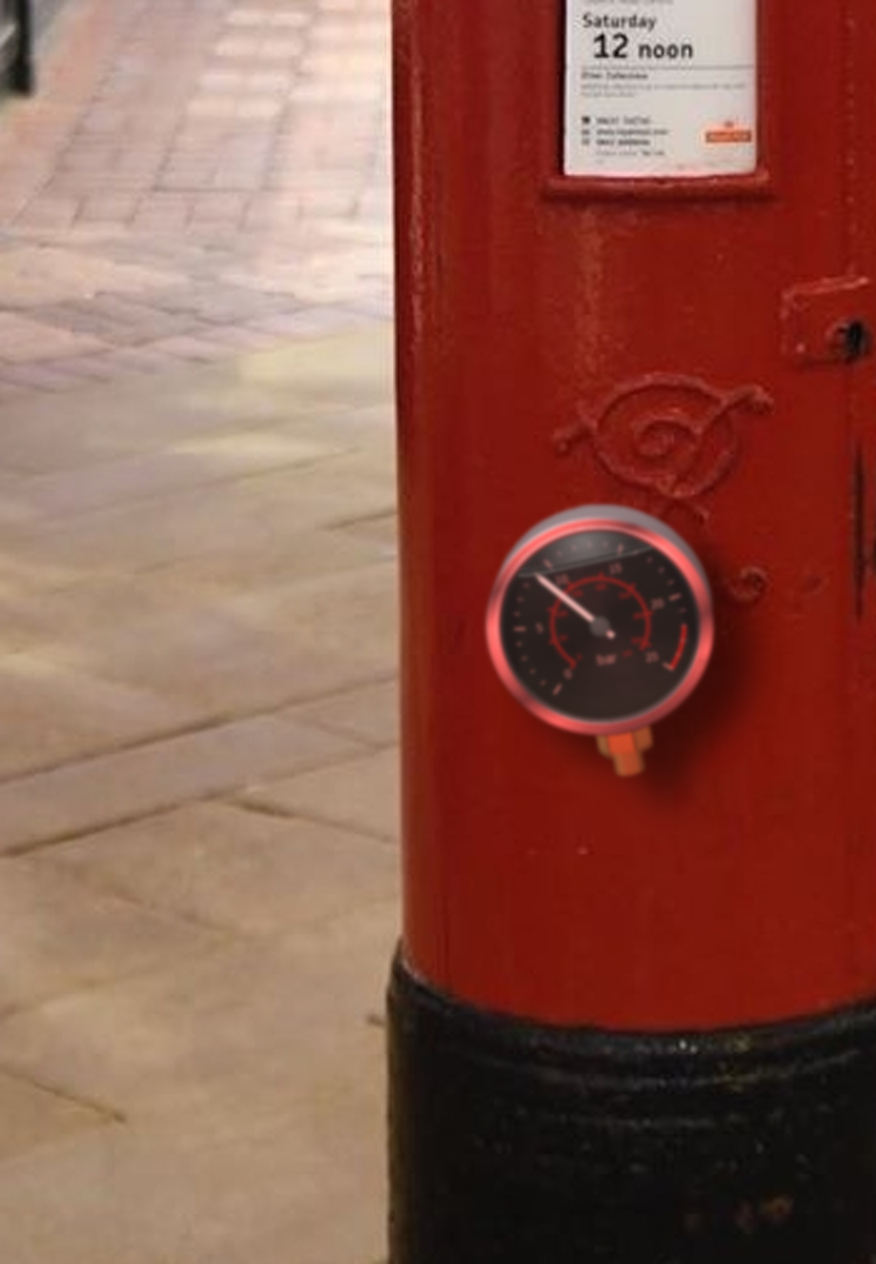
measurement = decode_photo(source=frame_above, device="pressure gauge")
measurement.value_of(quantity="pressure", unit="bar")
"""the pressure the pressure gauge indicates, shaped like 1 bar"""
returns 9 bar
